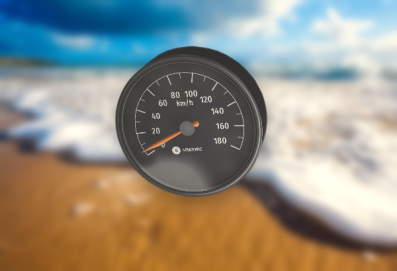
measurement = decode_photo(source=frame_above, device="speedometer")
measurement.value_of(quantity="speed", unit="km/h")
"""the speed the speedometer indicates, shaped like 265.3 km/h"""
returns 5 km/h
